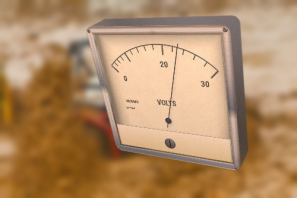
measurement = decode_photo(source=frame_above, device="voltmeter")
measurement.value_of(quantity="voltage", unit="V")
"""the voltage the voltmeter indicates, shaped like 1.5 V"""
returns 23 V
